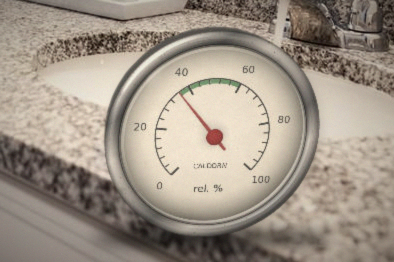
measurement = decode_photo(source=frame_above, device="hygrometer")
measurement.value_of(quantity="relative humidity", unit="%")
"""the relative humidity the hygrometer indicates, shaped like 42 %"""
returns 36 %
